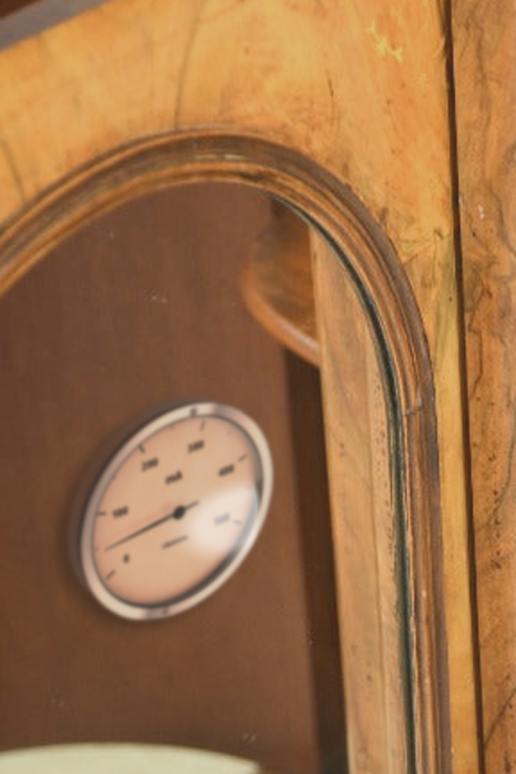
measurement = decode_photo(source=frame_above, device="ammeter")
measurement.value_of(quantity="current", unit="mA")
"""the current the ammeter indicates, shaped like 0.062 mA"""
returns 50 mA
